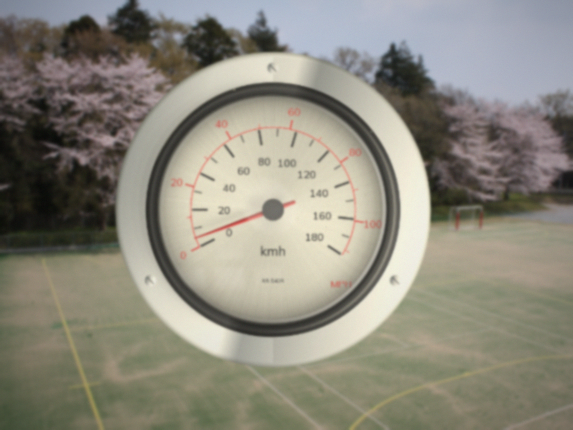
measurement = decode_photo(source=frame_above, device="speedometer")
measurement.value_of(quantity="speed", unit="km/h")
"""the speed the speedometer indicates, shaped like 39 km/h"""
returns 5 km/h
